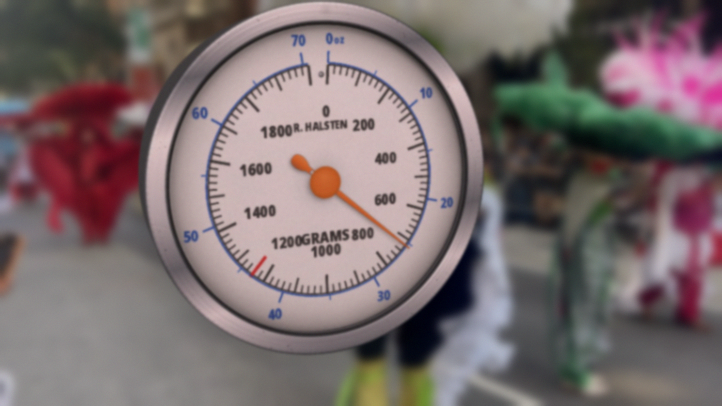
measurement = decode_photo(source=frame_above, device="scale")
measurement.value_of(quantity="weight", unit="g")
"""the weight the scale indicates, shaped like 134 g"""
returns 720 g
